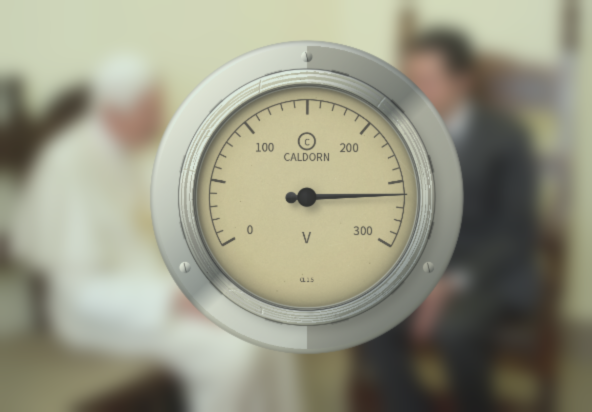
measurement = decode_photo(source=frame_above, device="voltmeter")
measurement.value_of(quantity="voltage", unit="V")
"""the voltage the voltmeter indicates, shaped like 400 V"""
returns 260 V
